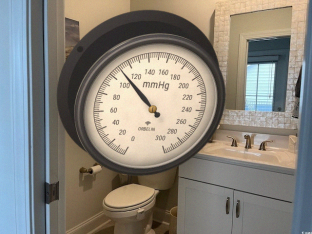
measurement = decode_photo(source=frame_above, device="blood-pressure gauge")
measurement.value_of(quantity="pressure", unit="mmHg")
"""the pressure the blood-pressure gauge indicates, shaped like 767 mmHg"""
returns 110 mmHg
